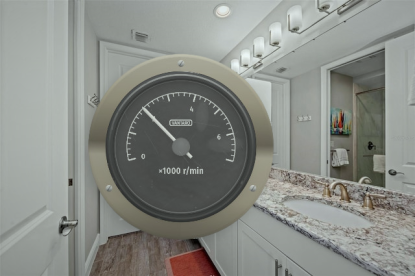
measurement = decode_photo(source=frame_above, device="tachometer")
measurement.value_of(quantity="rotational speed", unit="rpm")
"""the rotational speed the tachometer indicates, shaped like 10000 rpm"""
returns 2000 rpm
